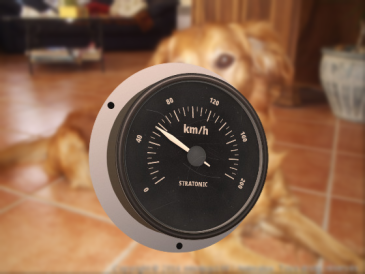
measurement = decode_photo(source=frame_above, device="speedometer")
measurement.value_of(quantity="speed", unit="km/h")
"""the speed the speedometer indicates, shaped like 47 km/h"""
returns 55 km/h
